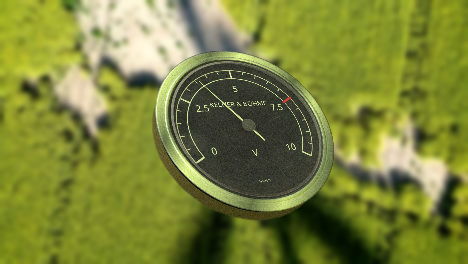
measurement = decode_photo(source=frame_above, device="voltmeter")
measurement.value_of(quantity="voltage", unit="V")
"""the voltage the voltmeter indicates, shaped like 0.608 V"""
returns 3.5 V
